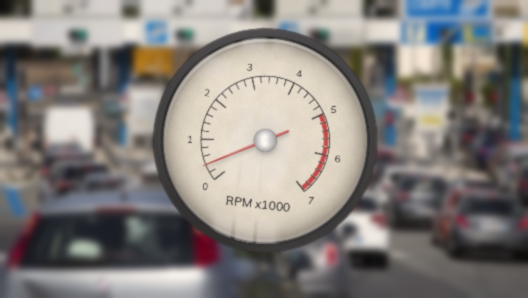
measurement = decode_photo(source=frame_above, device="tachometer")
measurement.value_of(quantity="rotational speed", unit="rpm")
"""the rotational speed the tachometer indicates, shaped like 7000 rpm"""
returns 400 rpm
